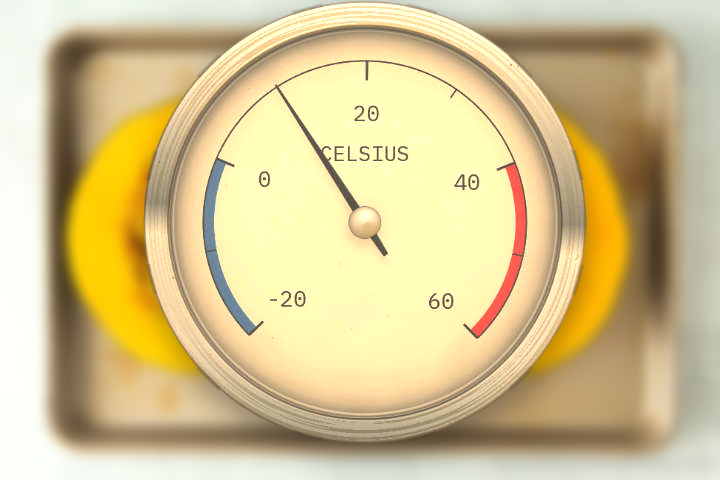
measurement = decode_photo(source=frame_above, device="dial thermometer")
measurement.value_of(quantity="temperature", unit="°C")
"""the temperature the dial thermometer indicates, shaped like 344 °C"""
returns 10 °C
